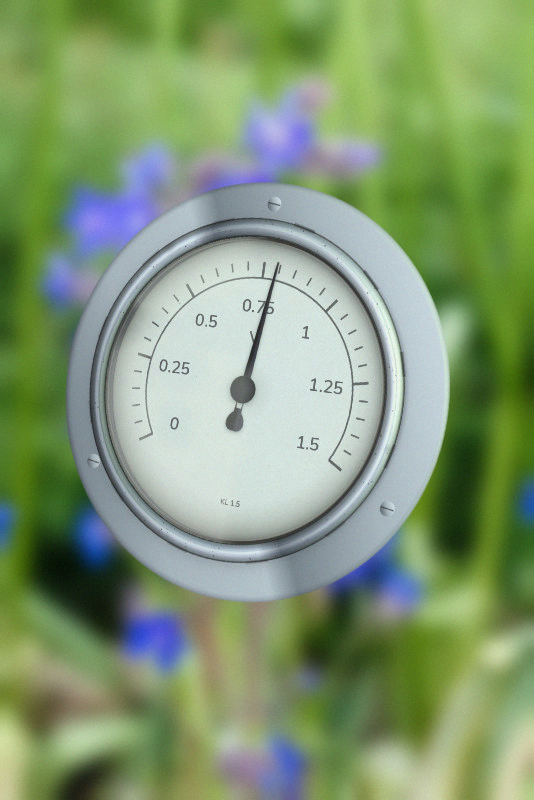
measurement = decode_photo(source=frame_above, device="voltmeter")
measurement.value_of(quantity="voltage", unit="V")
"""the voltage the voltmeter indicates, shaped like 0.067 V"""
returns 0.8 V
